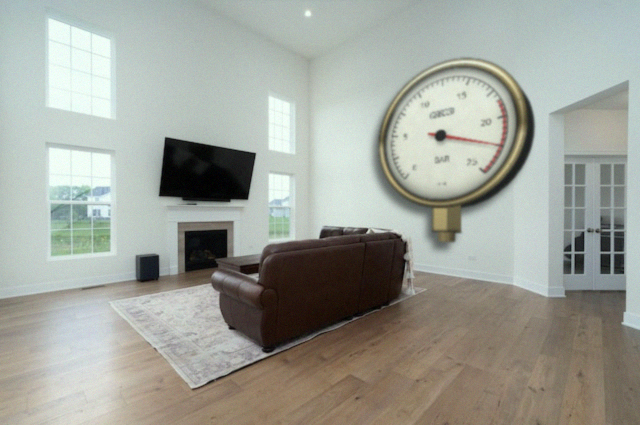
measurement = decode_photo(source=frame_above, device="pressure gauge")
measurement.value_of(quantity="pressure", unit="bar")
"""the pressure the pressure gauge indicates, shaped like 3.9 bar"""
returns 22.5 bar
